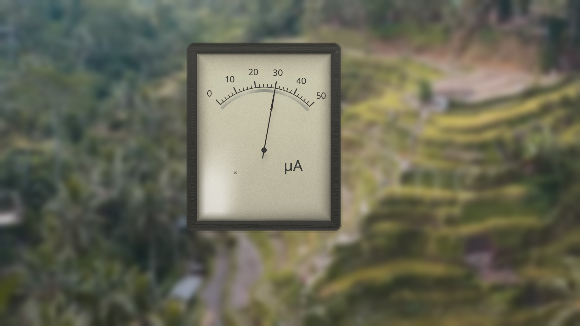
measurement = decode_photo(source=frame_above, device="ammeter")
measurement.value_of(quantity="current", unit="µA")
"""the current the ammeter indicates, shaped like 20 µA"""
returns 30 µA
